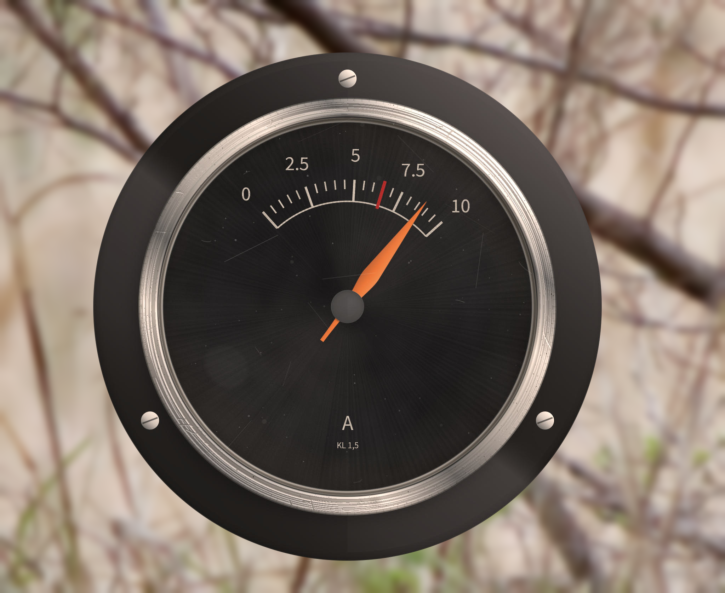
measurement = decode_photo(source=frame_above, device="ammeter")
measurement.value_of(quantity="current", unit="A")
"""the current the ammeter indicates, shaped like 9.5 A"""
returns 8.75 A
